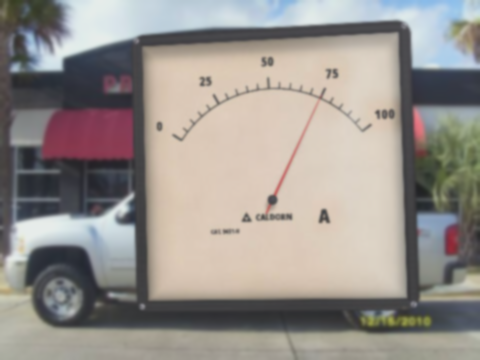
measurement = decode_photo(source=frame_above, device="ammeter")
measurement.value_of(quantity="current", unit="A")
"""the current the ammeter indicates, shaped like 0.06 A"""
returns 75 A
